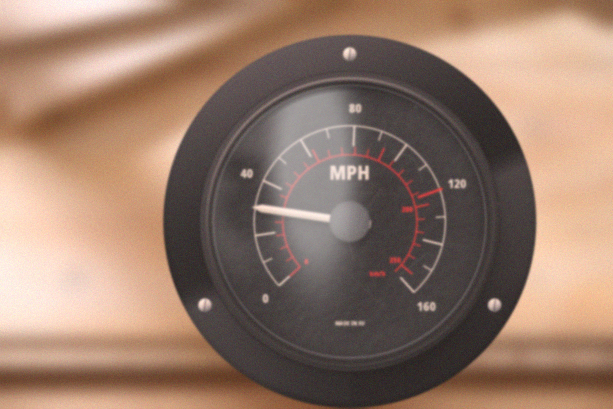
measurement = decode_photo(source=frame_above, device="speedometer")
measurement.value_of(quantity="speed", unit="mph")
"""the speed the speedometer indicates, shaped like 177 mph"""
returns 30 mph
